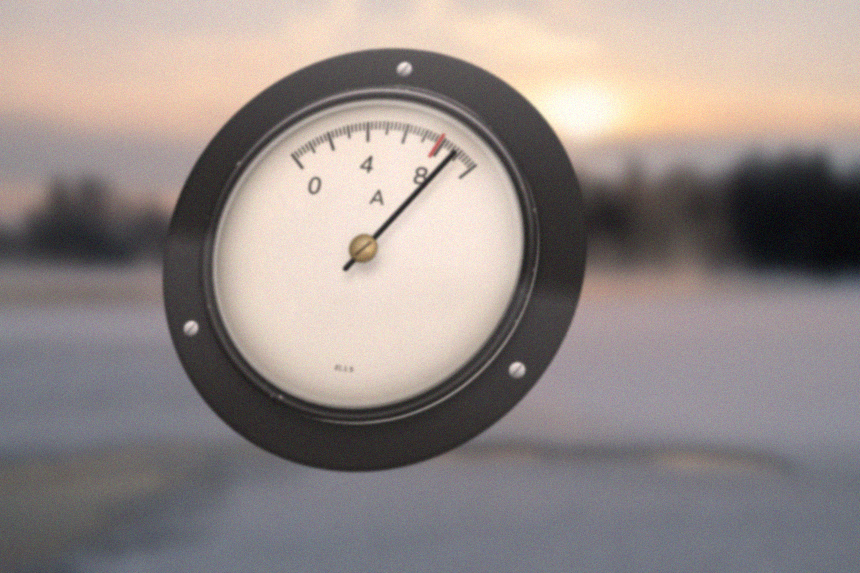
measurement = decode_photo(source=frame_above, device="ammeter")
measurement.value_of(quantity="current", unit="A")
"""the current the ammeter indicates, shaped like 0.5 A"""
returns 9 A
